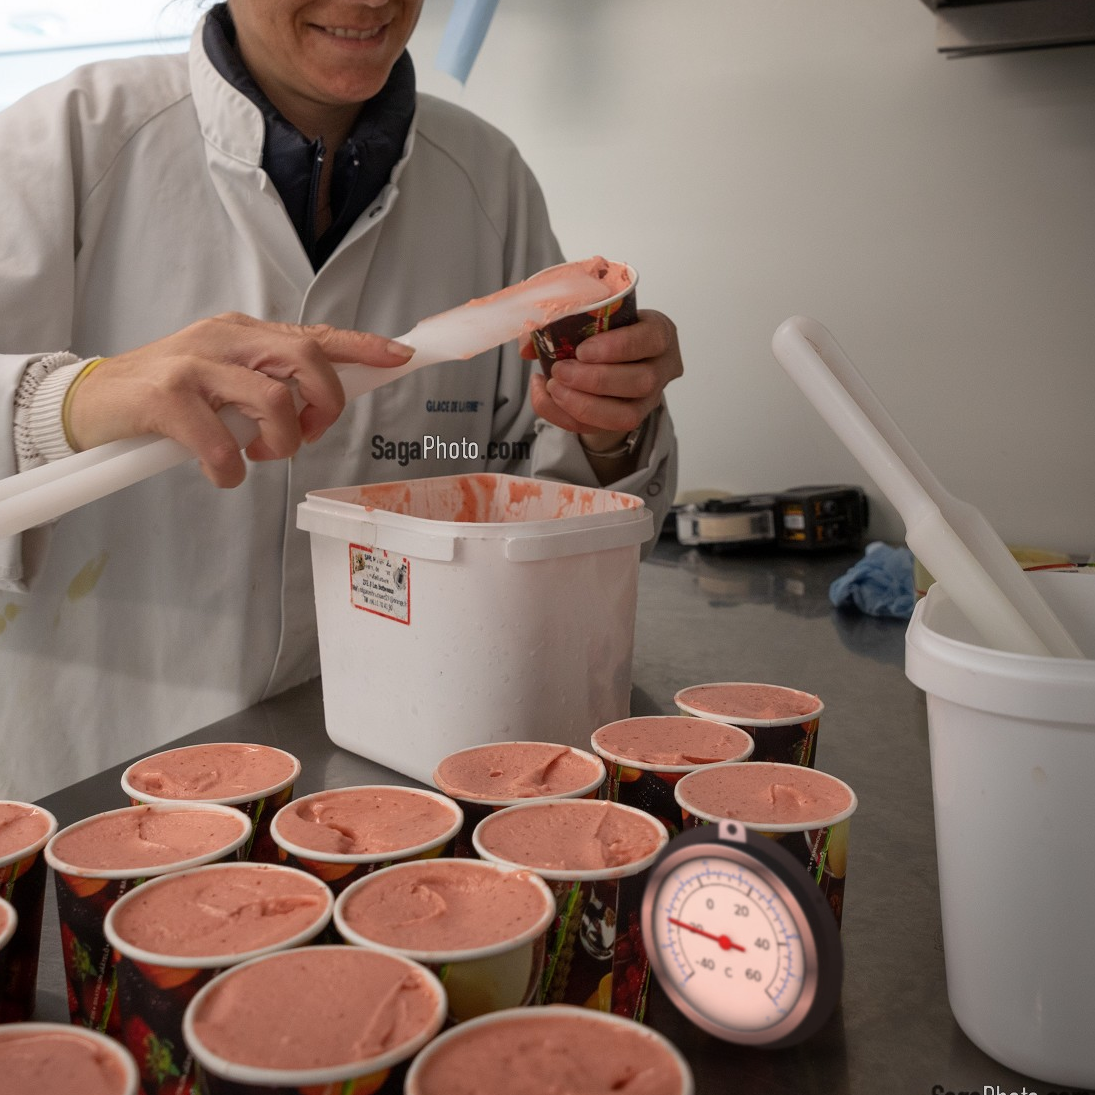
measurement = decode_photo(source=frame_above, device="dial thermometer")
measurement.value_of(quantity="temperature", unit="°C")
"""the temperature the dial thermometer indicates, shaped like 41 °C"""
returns -20 °C
